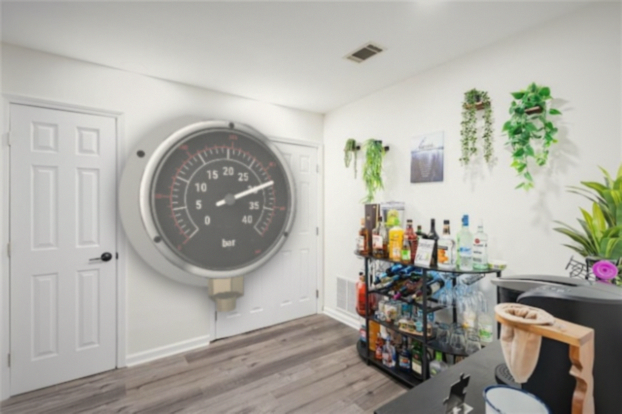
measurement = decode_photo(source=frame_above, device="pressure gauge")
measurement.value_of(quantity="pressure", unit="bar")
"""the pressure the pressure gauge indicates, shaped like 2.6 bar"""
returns 30 bar
